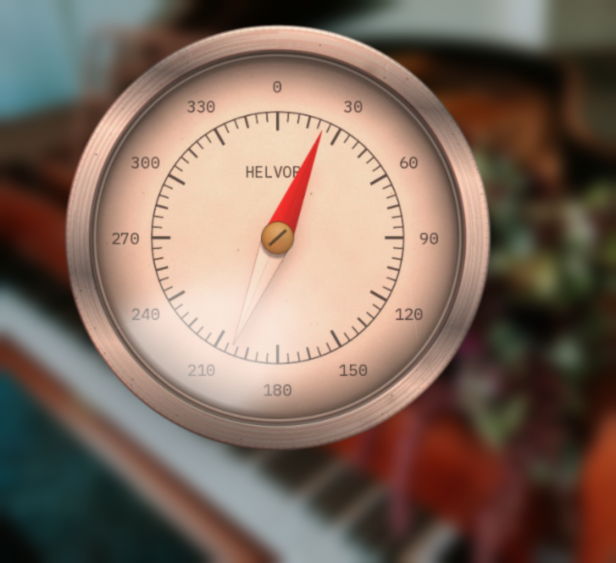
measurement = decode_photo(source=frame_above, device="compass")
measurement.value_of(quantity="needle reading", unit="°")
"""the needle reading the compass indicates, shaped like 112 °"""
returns 22.5 °
